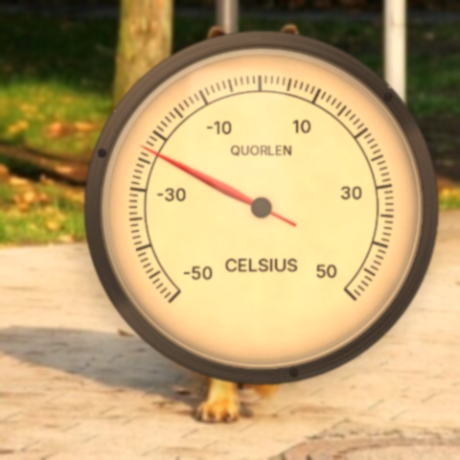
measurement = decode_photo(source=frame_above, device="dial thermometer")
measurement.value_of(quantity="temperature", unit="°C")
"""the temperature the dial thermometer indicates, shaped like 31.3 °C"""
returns -23 °C
